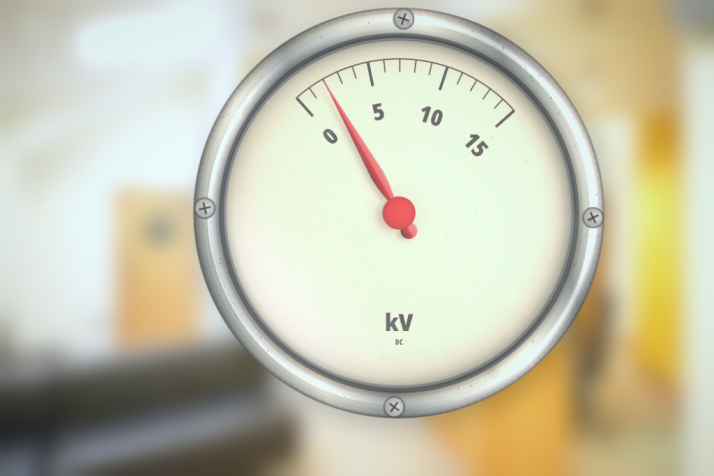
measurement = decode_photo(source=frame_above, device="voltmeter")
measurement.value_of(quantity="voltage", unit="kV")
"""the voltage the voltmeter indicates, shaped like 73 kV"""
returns 2 kV
